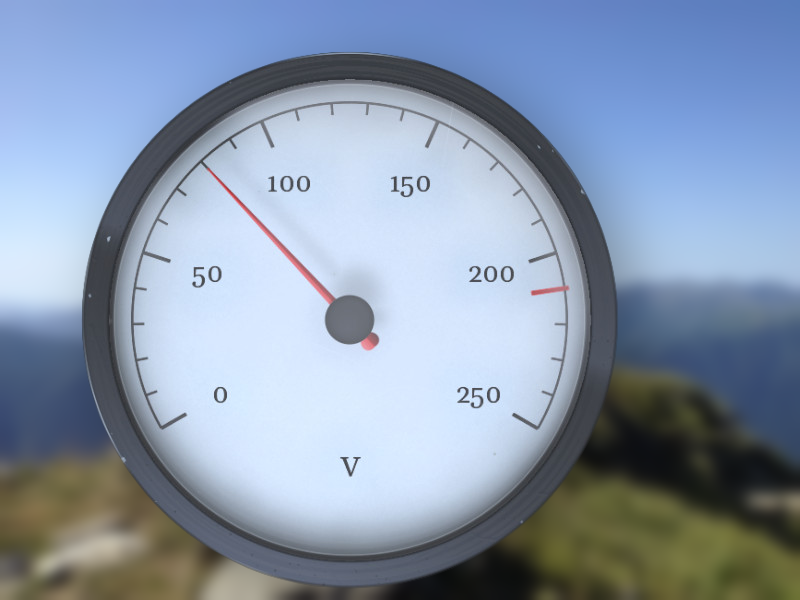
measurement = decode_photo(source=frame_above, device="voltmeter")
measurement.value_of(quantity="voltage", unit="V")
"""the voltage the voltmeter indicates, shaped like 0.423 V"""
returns 80 V
